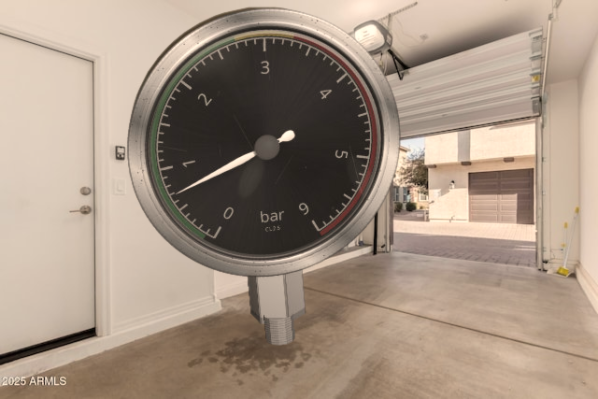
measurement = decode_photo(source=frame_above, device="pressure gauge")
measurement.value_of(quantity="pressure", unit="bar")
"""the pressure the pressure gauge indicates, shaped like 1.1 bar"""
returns 0.7 bar
